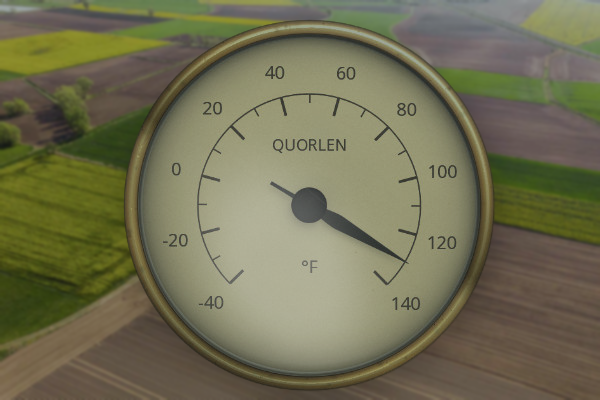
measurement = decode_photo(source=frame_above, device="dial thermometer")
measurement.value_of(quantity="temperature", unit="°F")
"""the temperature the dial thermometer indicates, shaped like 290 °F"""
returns 130 °F
